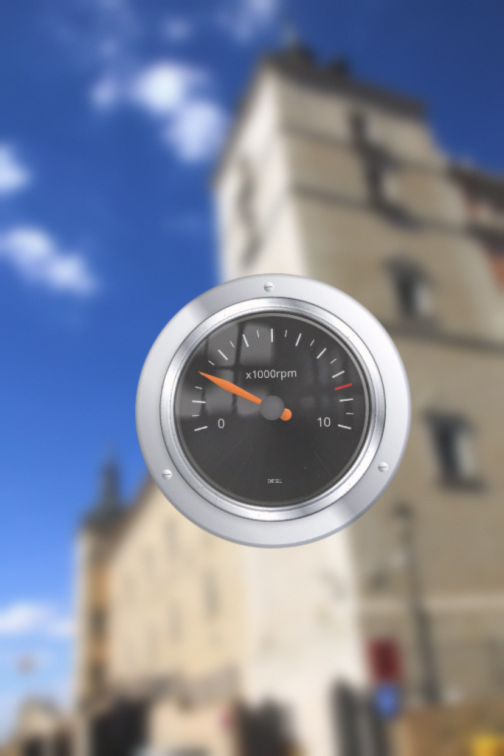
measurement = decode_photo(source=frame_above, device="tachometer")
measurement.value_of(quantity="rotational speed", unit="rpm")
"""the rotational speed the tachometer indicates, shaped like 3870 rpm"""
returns 2000 rpm
